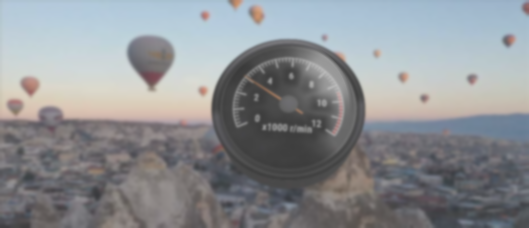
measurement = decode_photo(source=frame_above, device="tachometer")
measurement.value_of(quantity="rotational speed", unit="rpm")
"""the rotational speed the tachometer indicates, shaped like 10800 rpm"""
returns 3000 rpm
